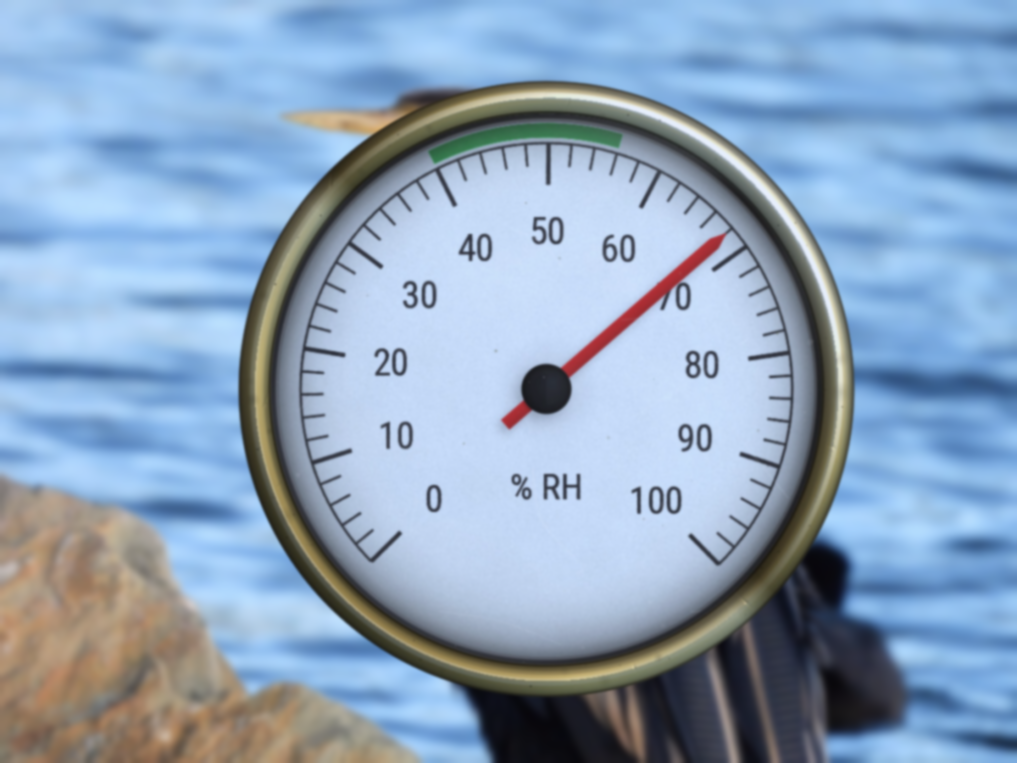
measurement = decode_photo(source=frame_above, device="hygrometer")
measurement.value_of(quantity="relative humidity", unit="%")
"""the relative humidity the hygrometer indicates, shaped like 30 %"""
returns 68 %
